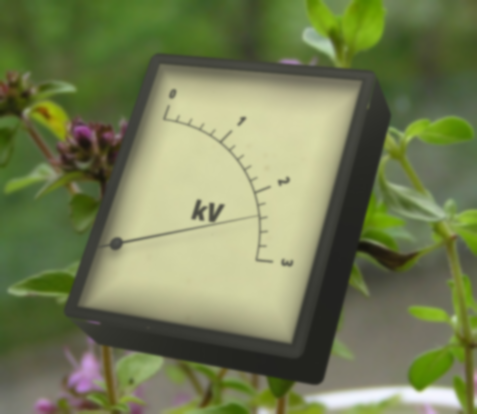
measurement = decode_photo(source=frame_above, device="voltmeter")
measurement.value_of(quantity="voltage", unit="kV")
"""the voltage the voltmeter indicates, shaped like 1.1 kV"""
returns 2.4 kV
